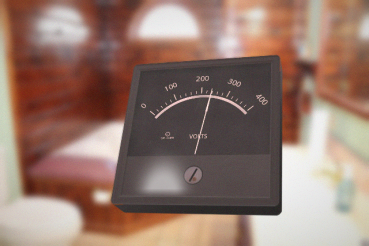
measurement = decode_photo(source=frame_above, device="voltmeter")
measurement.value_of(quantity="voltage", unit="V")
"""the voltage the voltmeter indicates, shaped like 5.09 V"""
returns 240 V
